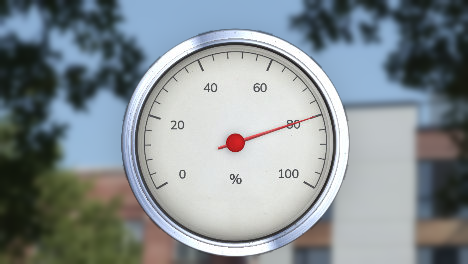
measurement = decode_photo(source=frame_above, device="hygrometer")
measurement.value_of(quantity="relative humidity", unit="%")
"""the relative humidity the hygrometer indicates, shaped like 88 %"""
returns 80 %
